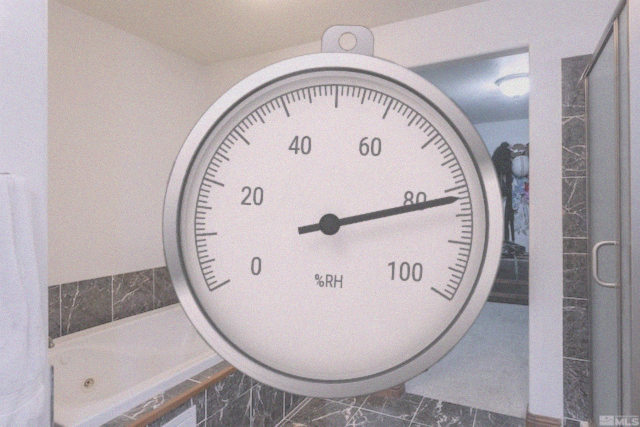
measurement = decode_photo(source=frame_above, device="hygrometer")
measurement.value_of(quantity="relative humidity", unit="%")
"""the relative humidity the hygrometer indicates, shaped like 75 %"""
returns 82 %
